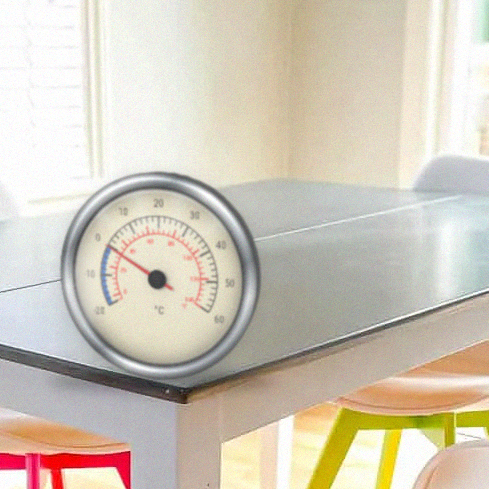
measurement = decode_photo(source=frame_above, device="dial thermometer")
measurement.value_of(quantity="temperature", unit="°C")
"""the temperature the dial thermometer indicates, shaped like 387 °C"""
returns 0 °C
